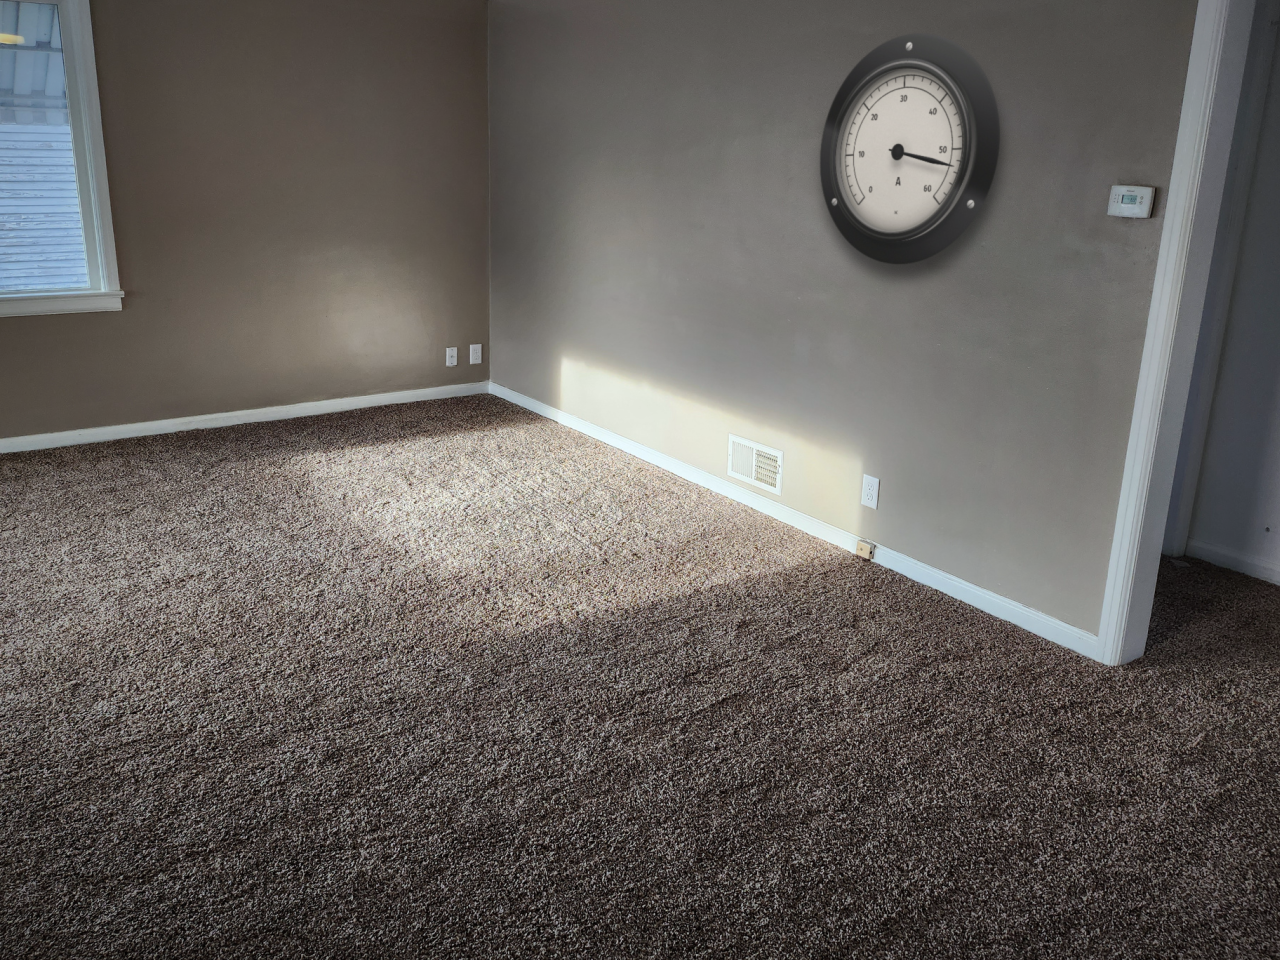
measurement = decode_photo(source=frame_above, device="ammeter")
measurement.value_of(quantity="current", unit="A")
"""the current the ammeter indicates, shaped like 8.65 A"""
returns 53 A
